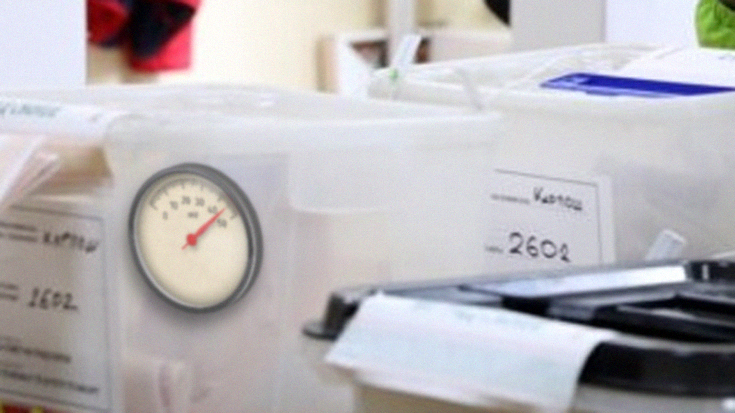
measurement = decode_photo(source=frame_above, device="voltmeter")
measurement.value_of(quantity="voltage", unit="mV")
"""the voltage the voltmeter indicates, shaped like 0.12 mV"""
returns 45 mV
